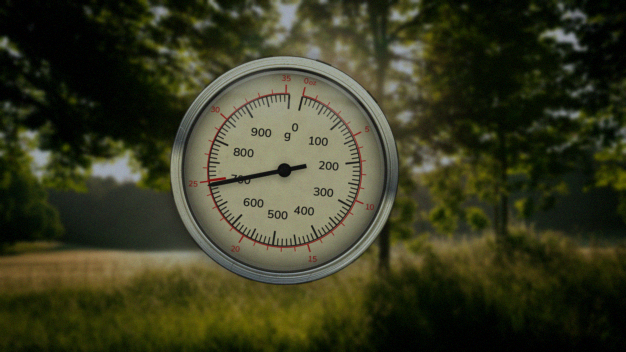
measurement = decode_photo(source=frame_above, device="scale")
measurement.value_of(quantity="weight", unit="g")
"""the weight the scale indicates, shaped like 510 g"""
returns 700 g
